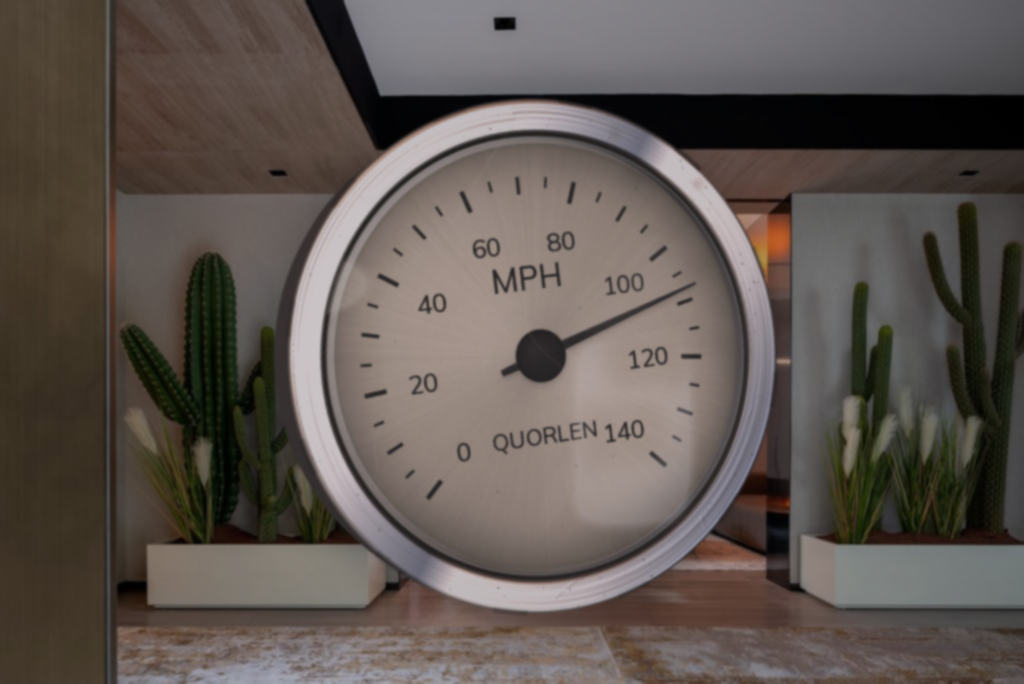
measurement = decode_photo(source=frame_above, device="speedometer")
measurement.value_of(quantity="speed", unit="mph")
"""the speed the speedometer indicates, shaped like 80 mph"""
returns 107.5 mph
